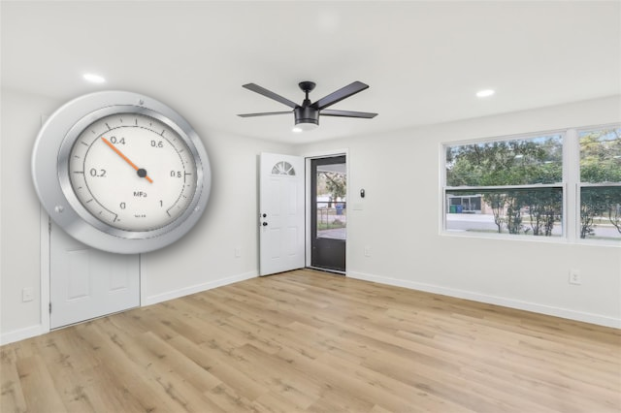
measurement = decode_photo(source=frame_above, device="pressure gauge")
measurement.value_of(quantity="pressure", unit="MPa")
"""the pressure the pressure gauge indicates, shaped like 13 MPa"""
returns 0.35 MPa
